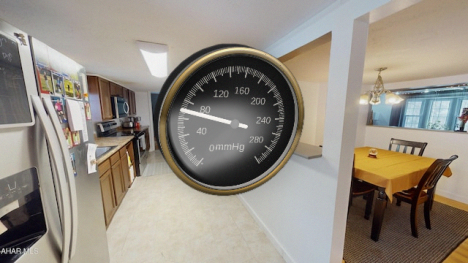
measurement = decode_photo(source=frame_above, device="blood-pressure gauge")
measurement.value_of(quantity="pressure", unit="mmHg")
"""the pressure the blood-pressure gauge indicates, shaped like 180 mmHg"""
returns 70 mmHg
